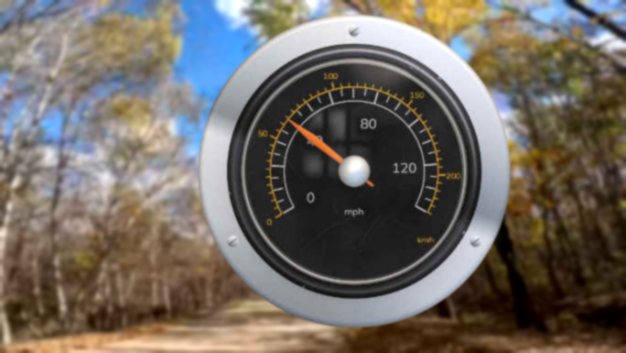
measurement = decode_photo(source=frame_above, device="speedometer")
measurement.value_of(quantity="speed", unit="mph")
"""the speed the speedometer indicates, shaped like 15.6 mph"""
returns 40 mph
